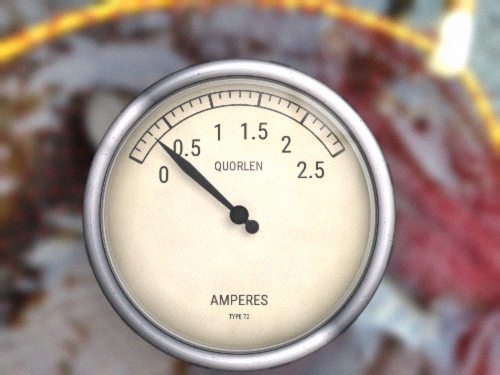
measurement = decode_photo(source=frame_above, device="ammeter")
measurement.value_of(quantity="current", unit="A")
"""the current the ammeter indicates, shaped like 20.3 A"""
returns 0.3 A
